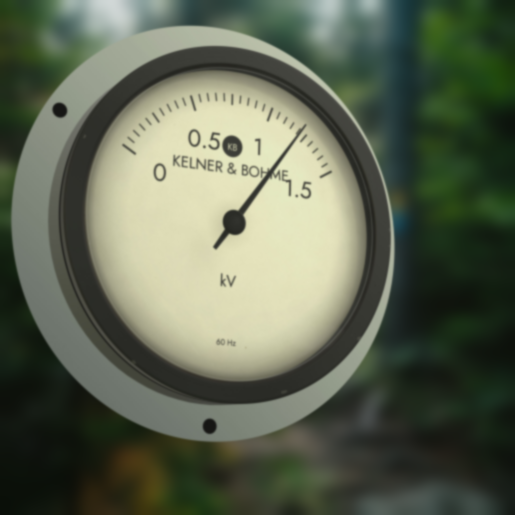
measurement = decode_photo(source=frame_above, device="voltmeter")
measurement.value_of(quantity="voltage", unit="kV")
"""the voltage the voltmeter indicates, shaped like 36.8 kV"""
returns 1.2 kV
